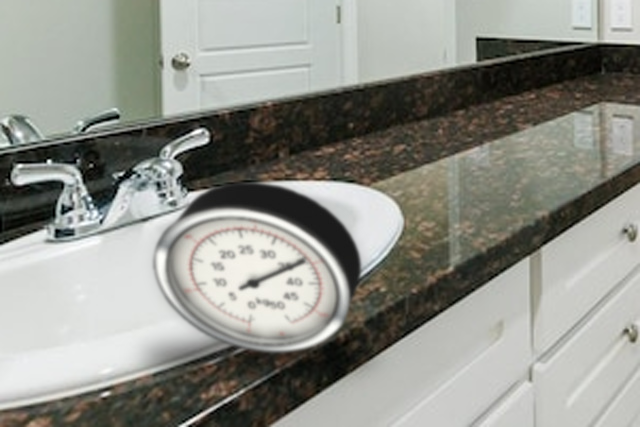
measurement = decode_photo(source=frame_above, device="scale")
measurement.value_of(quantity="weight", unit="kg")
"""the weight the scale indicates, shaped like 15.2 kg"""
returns 35 kg
